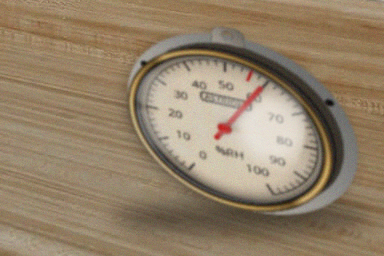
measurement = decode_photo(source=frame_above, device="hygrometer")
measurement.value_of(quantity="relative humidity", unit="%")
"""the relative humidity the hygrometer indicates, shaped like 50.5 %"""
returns 60 %
